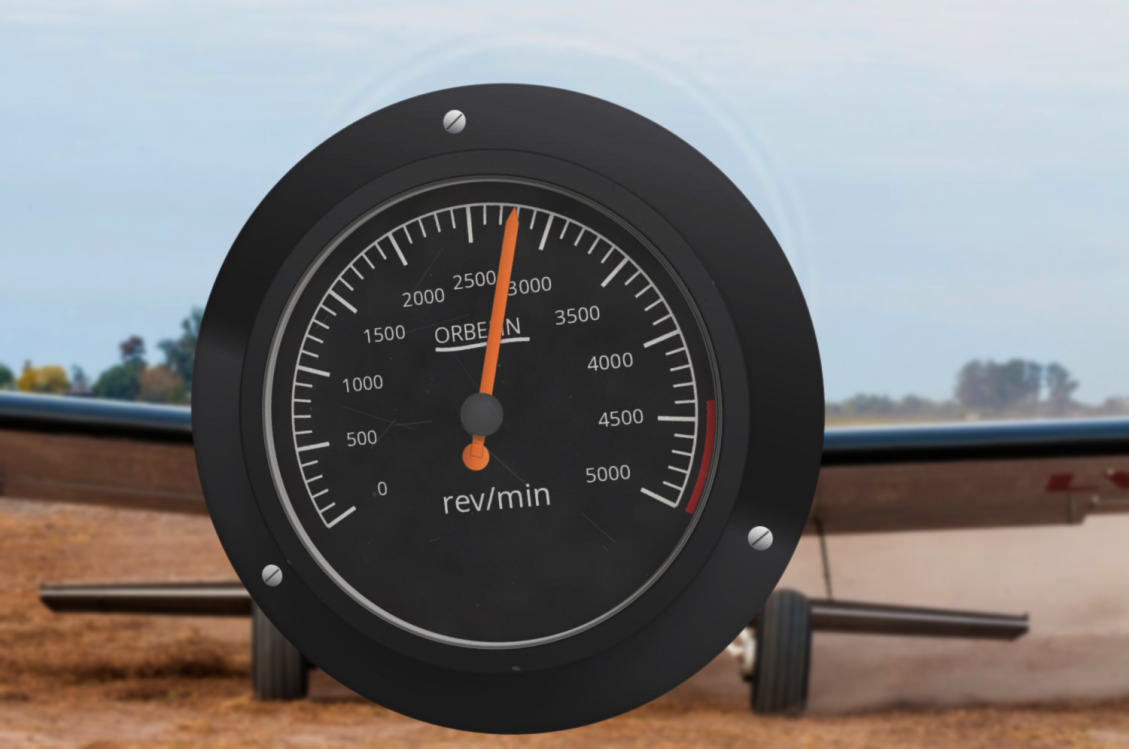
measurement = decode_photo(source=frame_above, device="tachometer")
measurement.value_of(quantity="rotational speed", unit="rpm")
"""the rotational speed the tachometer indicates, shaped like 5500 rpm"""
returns 2800 rpm
